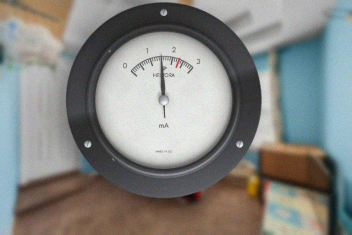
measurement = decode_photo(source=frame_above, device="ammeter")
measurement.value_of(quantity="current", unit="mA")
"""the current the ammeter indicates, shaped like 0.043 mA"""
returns 1.5 mA
